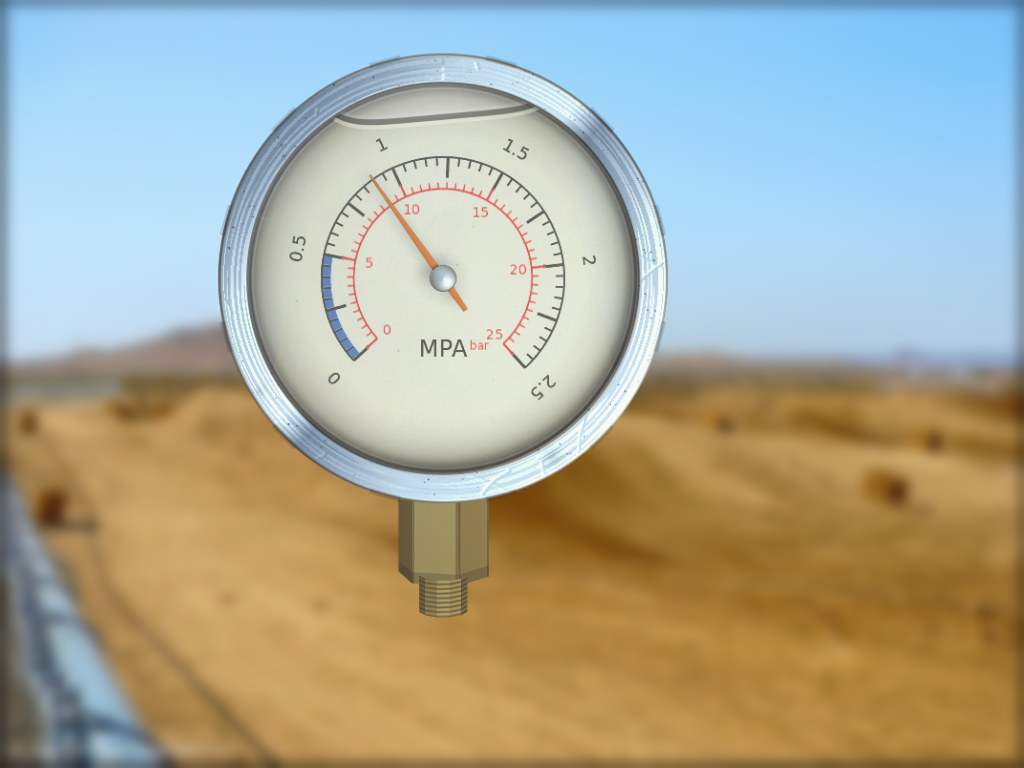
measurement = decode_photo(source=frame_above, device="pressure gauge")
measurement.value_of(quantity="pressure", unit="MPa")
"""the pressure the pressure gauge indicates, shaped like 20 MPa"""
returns 0.9 MPa
